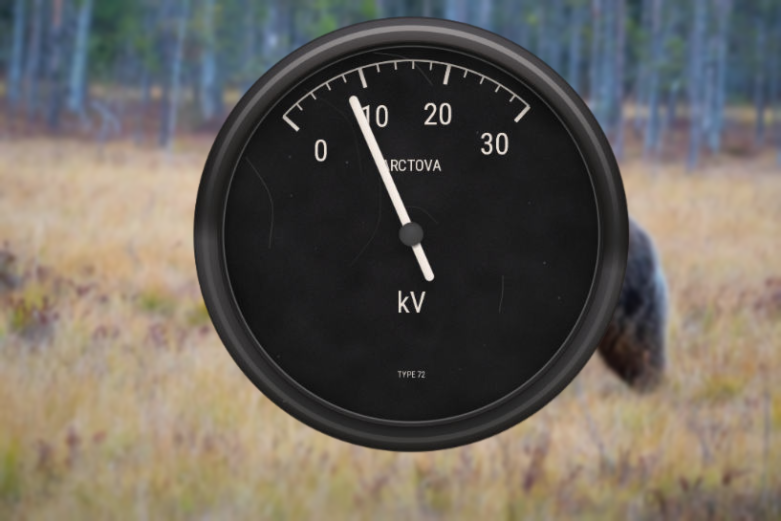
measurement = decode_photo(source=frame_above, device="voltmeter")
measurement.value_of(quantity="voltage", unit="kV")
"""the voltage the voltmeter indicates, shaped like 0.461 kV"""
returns 8 kV
